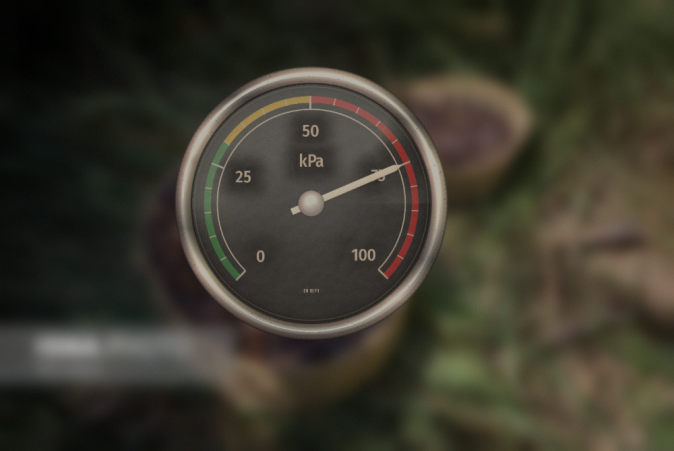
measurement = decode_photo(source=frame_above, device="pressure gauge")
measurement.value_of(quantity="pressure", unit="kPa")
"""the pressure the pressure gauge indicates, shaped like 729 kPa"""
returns 75 kPa
